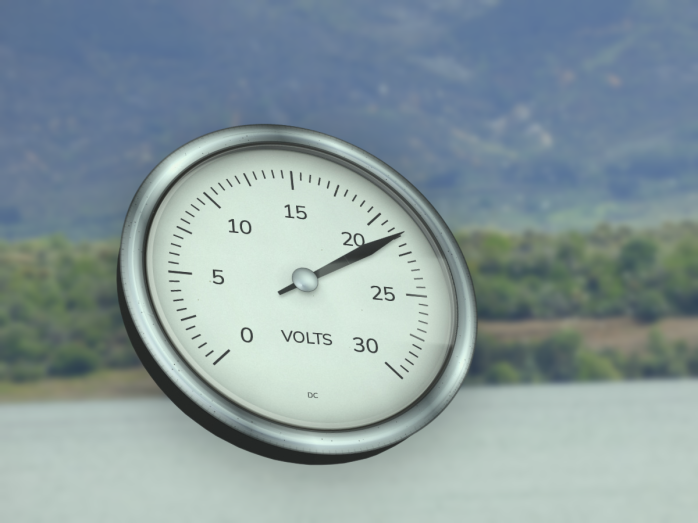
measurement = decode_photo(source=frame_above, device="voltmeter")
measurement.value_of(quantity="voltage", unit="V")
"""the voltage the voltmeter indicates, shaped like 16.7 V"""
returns 21.5 V
